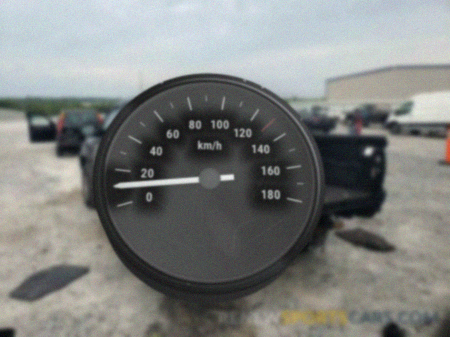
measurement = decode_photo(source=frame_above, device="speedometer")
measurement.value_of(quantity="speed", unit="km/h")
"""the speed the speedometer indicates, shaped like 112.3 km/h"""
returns 10 km/h
